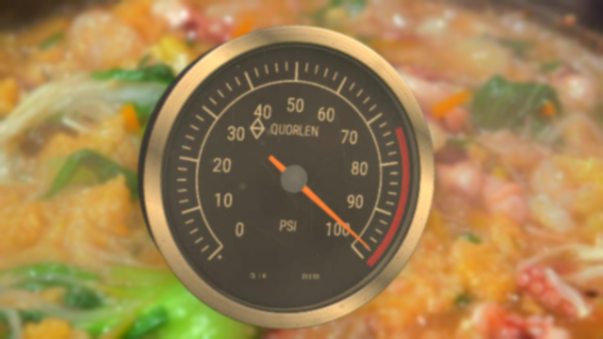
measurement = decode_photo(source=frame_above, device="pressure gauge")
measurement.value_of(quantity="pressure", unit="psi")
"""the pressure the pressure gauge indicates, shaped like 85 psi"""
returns 98 psi
